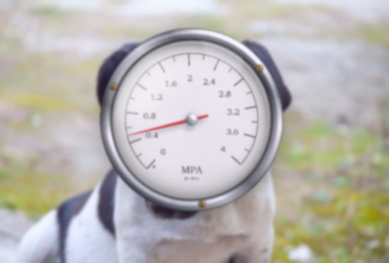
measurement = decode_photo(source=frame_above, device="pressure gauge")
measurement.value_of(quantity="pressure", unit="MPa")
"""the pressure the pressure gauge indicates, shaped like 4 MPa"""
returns 0.5 MPa
